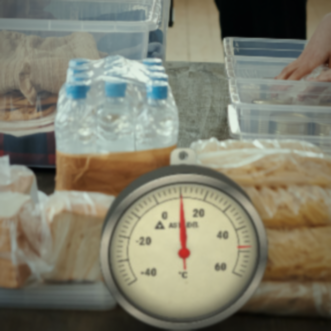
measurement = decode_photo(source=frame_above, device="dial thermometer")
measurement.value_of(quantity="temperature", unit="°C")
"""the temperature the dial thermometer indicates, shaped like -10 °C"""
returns 10 °C
